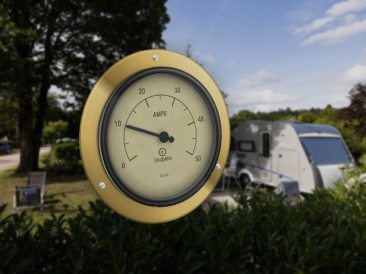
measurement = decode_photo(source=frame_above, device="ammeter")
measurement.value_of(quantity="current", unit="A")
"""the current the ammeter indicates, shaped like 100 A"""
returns 10 A
